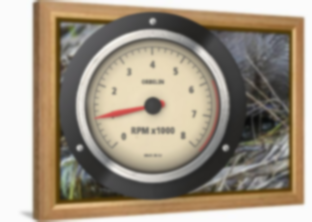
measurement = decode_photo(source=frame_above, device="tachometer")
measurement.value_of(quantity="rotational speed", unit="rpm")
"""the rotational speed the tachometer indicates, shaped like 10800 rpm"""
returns 1000 rpm
